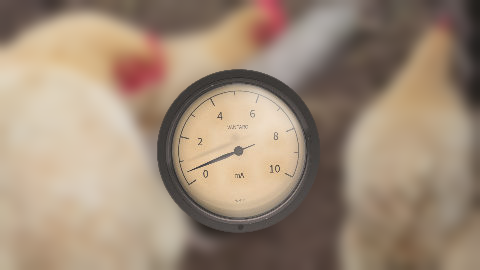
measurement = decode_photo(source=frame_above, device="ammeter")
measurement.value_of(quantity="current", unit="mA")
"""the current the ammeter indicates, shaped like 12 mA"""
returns 0.5 mA
